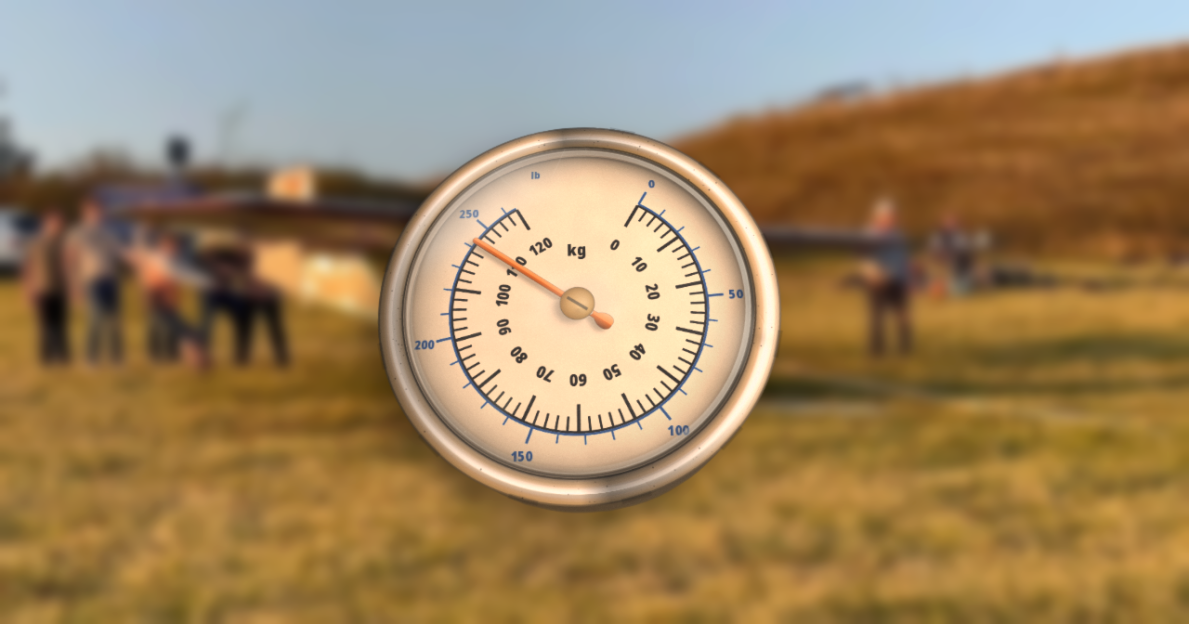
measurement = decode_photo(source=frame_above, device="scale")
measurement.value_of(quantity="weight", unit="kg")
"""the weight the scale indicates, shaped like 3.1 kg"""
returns 110 kg
